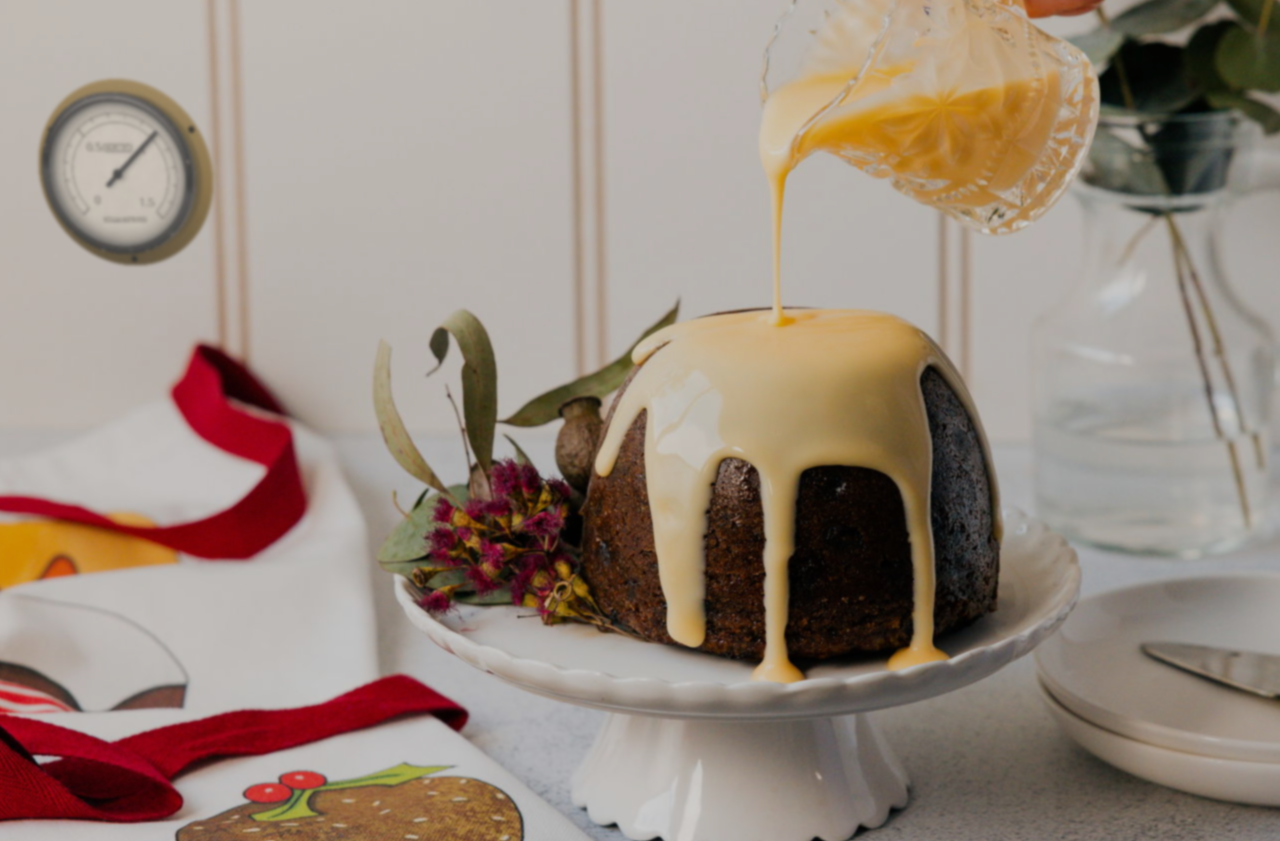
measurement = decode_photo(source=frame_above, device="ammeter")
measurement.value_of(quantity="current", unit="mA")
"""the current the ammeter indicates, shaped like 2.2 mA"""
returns 1 mA
